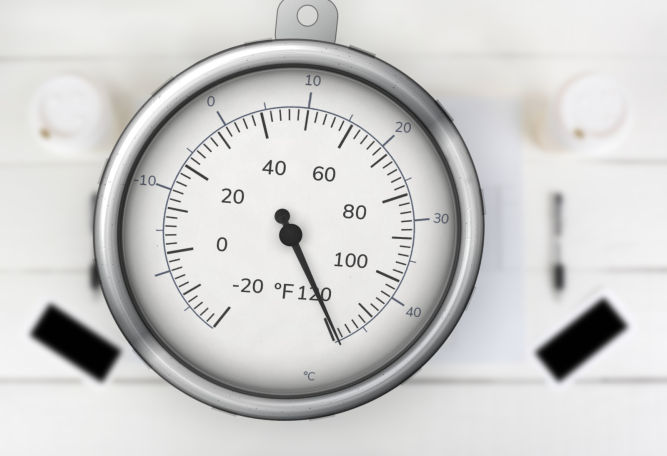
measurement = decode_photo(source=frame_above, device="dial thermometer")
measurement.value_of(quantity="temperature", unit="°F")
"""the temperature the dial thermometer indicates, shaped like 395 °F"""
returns 119 °F
